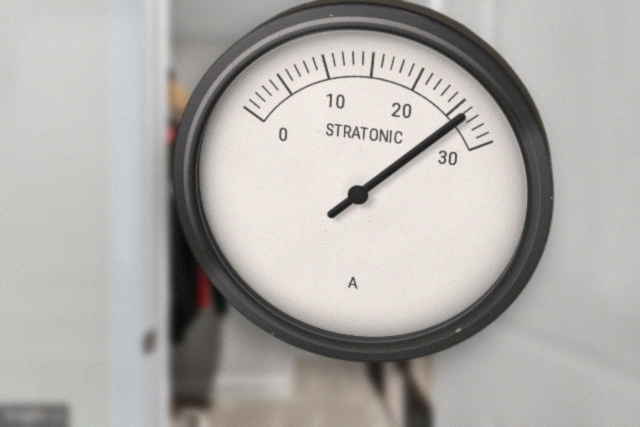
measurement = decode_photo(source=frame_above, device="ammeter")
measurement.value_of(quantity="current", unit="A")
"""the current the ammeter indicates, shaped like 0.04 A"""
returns 26 A
